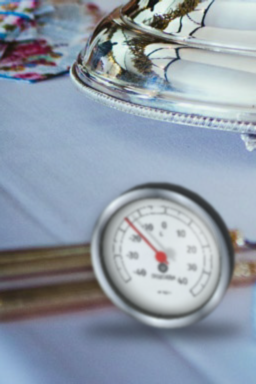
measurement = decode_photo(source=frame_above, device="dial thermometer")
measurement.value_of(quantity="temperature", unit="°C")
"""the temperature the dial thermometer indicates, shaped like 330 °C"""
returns -15 °C
